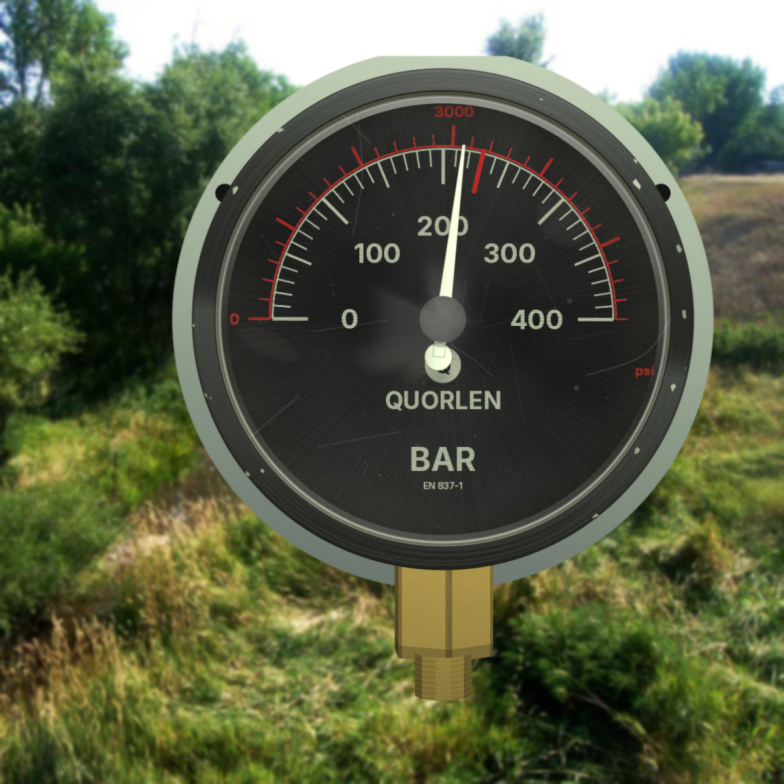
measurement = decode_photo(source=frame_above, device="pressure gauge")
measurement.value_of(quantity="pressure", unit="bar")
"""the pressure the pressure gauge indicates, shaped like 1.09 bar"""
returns 215 bar
